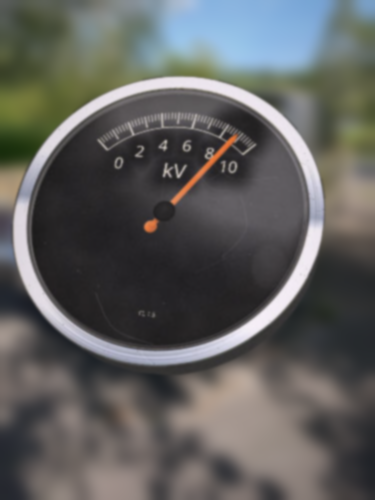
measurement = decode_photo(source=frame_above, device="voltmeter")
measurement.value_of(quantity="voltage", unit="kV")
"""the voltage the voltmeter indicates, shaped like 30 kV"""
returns 9 kV
